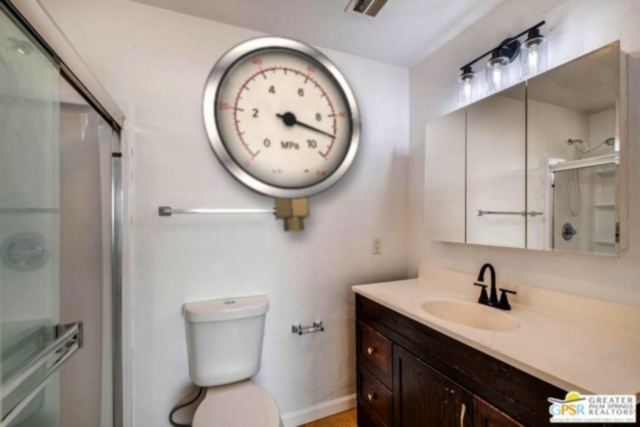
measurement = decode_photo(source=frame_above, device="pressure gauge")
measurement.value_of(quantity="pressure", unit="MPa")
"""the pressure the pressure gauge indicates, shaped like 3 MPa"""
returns 9 MPa
